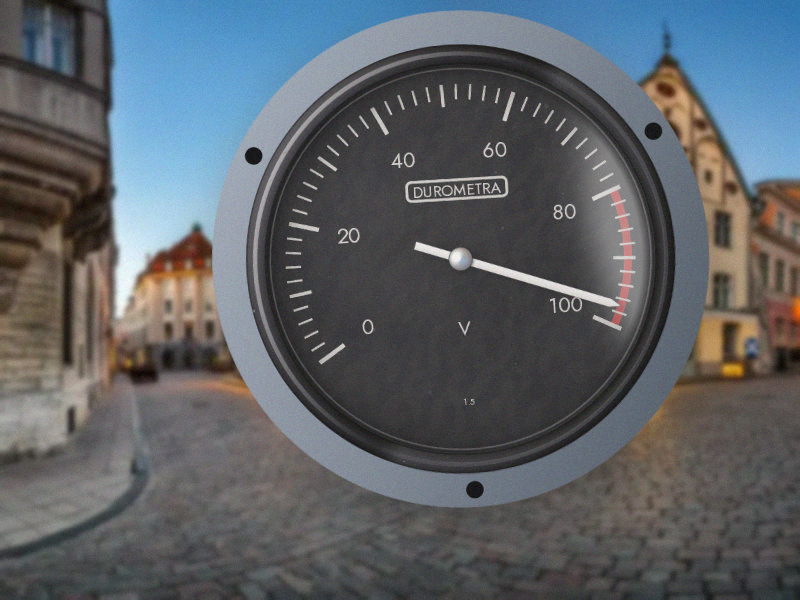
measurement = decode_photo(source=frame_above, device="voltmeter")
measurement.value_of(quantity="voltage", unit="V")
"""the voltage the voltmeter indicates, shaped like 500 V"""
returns 97 V
